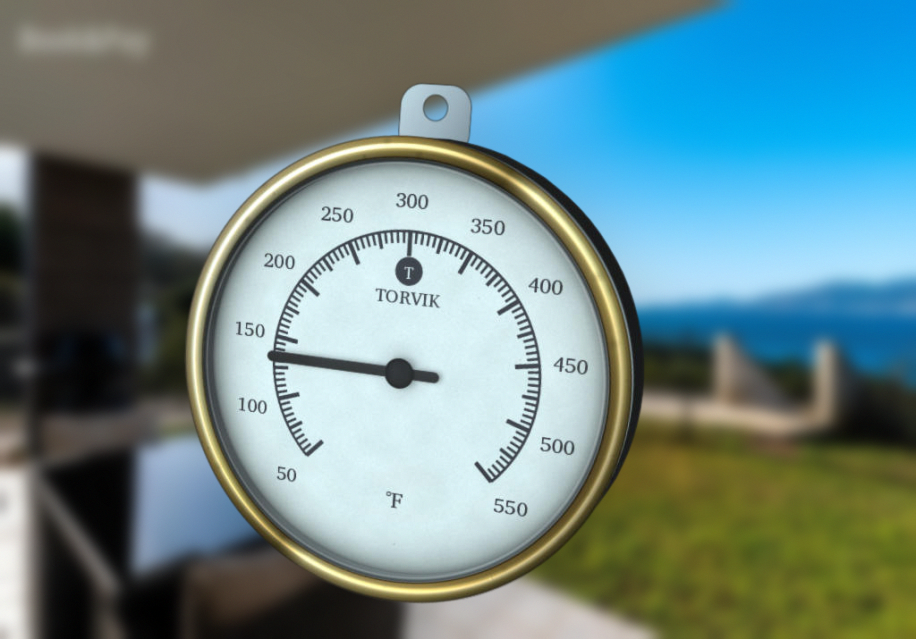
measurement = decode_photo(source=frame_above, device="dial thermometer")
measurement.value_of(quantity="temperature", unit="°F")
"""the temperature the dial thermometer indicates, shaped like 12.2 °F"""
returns 135 °F
